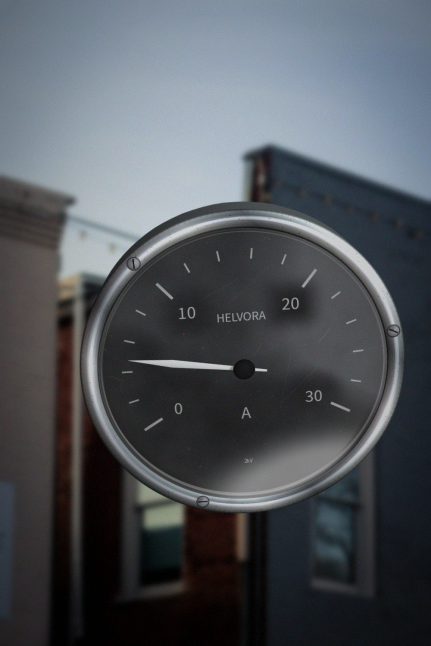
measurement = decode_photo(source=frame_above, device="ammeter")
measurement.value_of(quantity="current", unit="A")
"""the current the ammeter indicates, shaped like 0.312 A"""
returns 5 A
